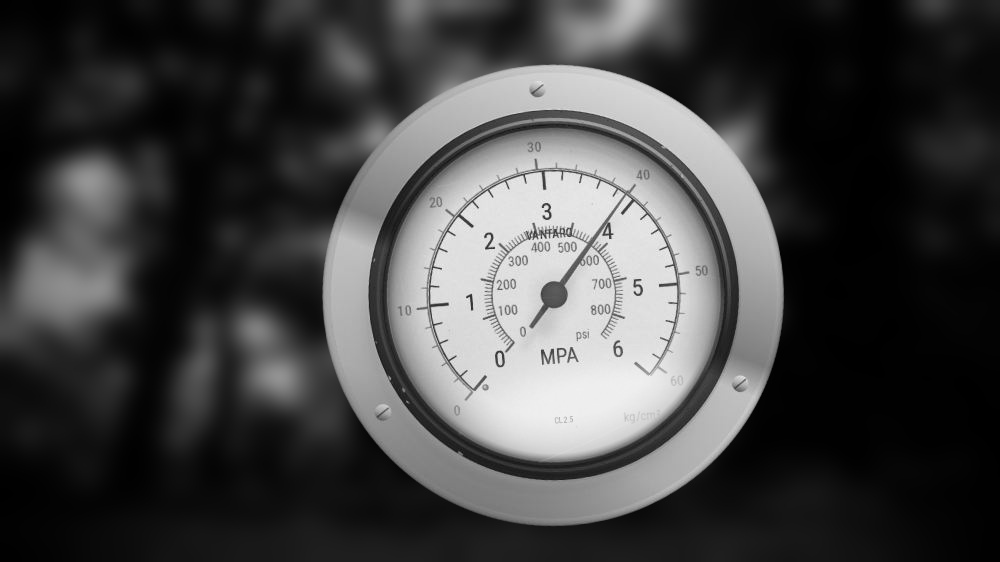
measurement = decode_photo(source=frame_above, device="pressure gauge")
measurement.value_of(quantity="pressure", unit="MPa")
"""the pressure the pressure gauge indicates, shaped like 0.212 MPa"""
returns 3.9 MPa
